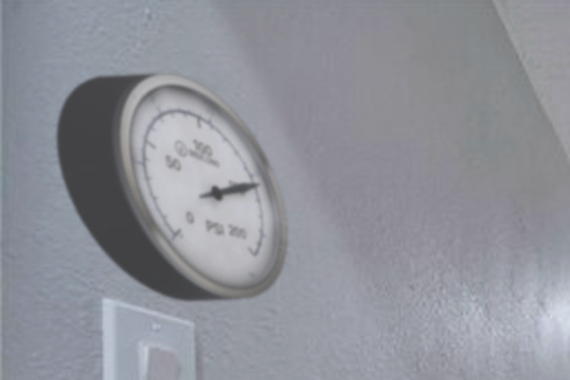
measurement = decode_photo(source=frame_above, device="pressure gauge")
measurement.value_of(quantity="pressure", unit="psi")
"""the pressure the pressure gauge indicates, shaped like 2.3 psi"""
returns 150 psi
